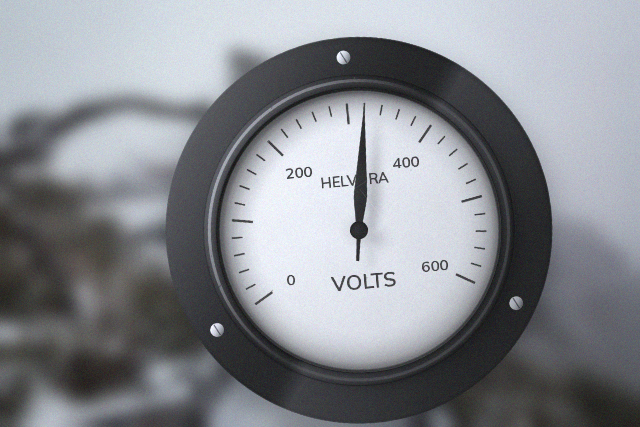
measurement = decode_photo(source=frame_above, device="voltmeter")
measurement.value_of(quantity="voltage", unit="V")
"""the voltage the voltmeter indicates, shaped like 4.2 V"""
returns 320 V
